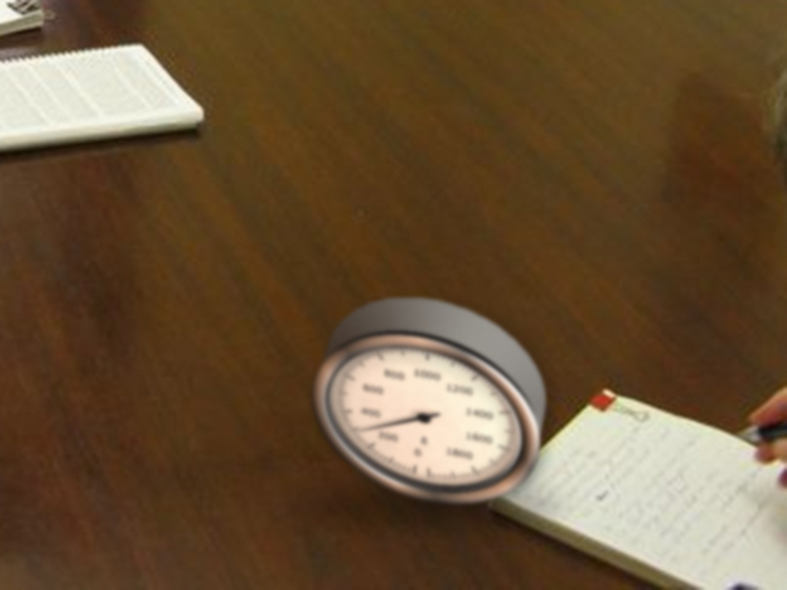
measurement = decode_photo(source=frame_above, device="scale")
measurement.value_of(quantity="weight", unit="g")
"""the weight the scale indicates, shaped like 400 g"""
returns 300 g
